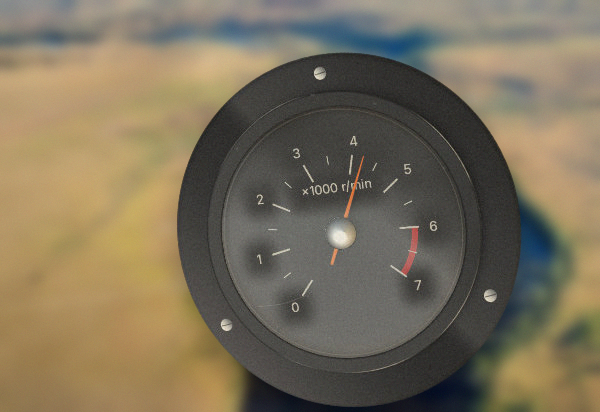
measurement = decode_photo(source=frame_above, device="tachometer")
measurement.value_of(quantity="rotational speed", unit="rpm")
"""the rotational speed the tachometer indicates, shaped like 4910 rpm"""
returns 4250 rpm
